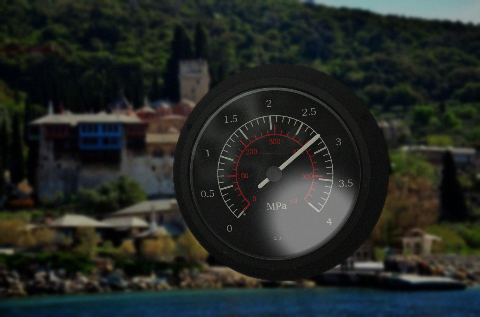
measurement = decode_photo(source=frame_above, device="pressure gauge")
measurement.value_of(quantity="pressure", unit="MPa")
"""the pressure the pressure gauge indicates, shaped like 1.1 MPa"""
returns 2.8 MPa
